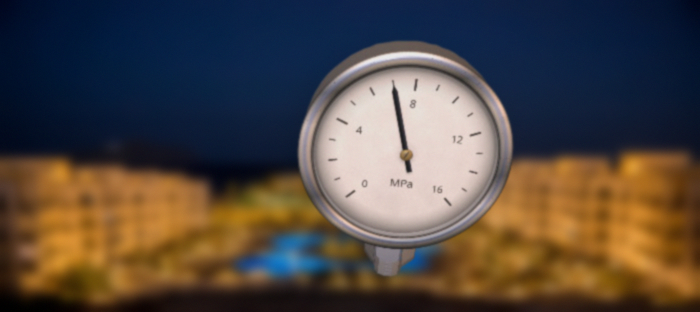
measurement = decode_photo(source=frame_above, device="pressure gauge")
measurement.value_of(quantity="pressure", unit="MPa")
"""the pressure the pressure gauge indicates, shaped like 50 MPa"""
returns 7 MPa
